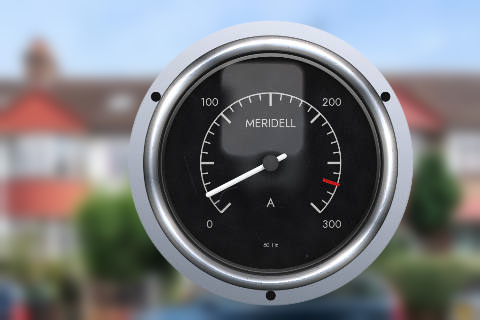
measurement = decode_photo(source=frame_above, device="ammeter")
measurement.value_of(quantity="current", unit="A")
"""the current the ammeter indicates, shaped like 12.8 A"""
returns 20 A
